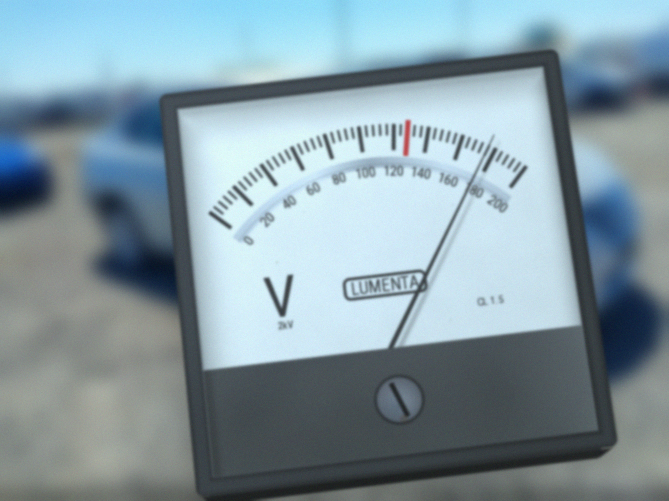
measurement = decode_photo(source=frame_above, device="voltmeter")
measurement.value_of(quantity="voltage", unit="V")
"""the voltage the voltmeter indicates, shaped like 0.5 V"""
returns 176 V
